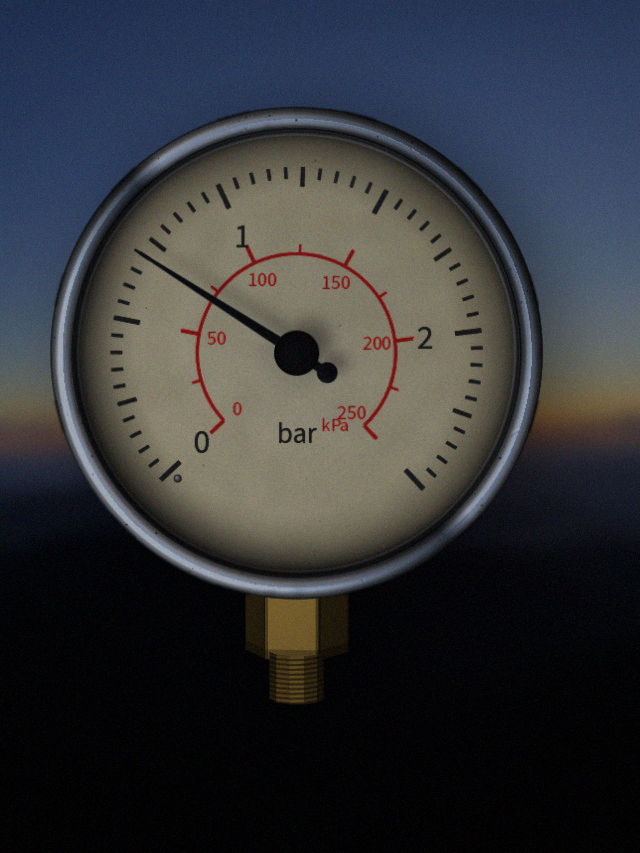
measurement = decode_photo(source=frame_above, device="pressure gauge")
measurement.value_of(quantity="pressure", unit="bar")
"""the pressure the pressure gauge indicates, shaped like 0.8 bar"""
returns 0.7 bar
